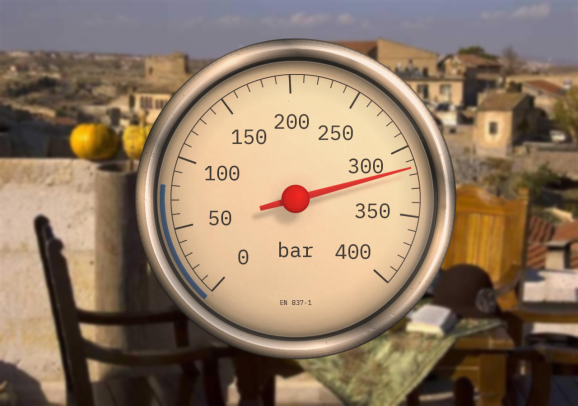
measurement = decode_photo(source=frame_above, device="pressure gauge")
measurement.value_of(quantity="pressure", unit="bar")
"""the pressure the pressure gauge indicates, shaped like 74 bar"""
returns 315 bar
